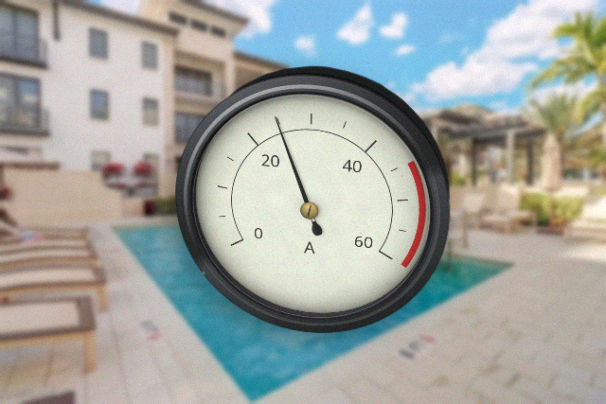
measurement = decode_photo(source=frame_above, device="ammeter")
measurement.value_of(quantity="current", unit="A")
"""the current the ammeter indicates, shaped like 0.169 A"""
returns 25 A
